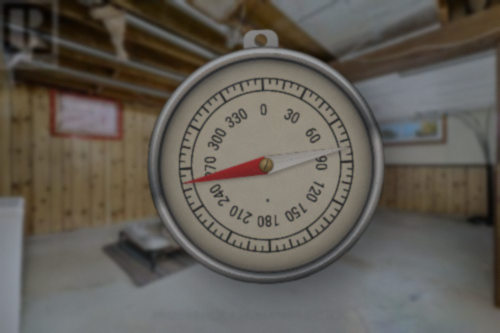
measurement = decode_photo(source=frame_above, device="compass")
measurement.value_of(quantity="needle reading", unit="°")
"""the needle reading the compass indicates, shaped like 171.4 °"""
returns 260 °
